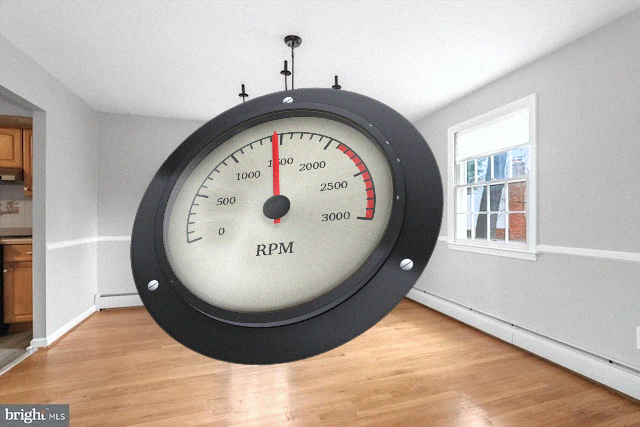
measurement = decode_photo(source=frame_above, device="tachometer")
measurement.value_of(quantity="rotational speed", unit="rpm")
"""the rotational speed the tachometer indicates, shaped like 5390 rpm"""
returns 1450 rpm
